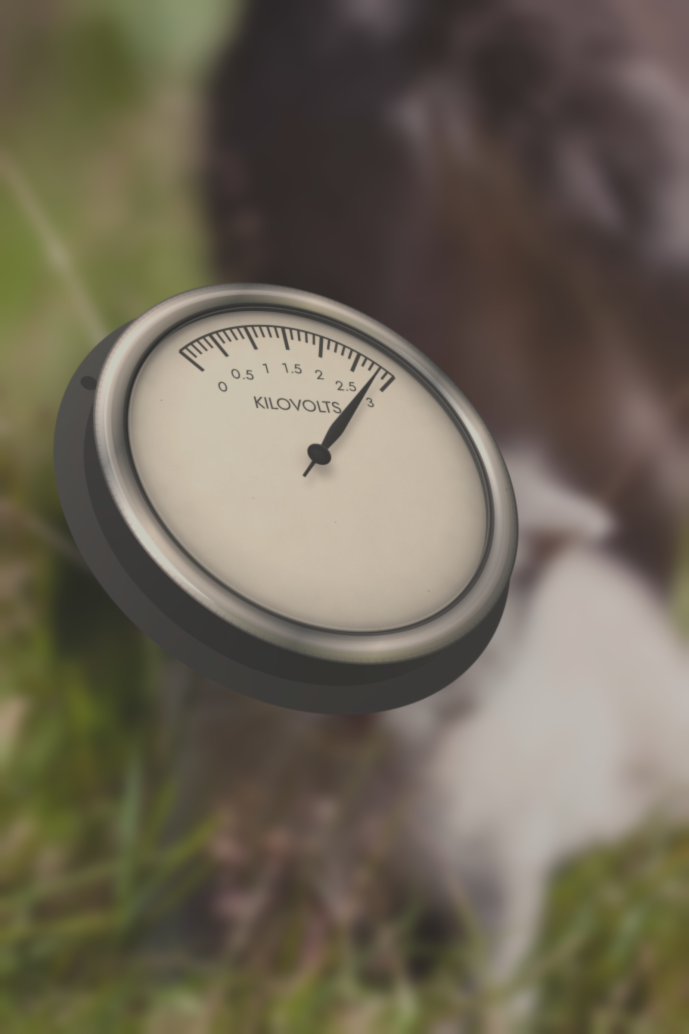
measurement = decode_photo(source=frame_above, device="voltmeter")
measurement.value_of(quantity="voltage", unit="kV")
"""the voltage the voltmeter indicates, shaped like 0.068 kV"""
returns 2.8 kV
